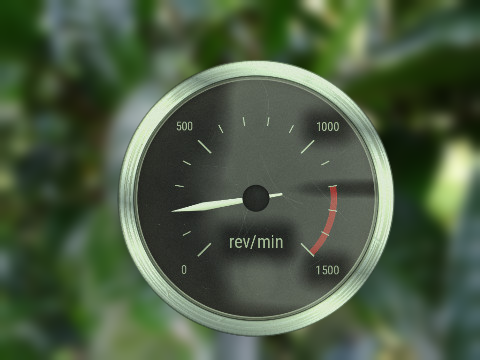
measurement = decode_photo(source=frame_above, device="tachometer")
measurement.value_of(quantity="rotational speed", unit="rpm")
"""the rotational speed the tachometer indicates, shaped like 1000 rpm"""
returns 200 rpm
